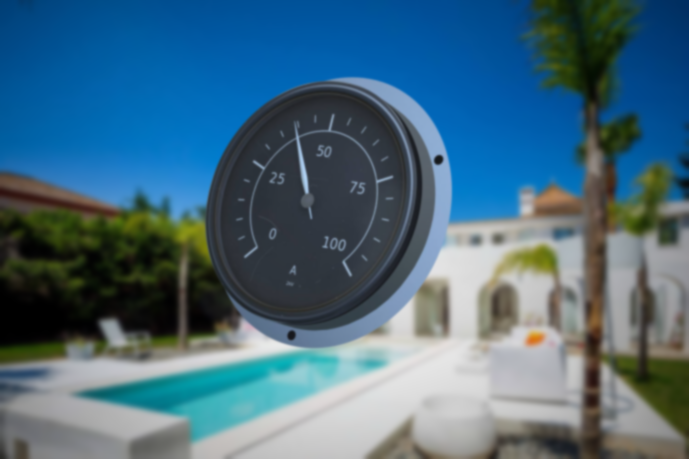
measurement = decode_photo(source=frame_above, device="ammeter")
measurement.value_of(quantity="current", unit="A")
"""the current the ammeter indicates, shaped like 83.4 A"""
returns 40 A
